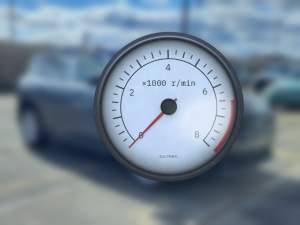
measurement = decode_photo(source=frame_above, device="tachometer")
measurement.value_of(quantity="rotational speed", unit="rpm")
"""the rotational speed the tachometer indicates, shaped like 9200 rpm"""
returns 0 rpm
